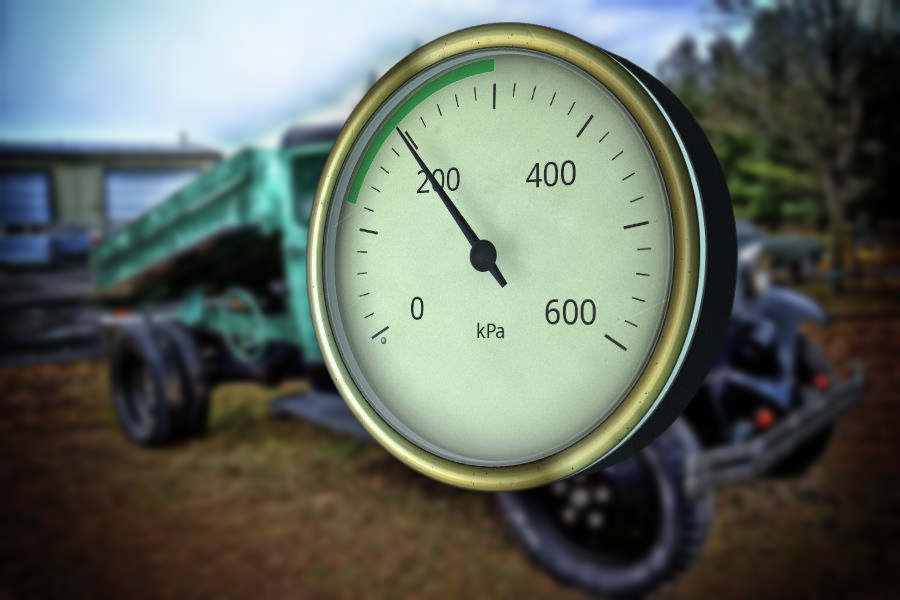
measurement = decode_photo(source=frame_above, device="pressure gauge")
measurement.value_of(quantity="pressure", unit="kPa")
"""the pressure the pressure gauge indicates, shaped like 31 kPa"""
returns 200 kPa
